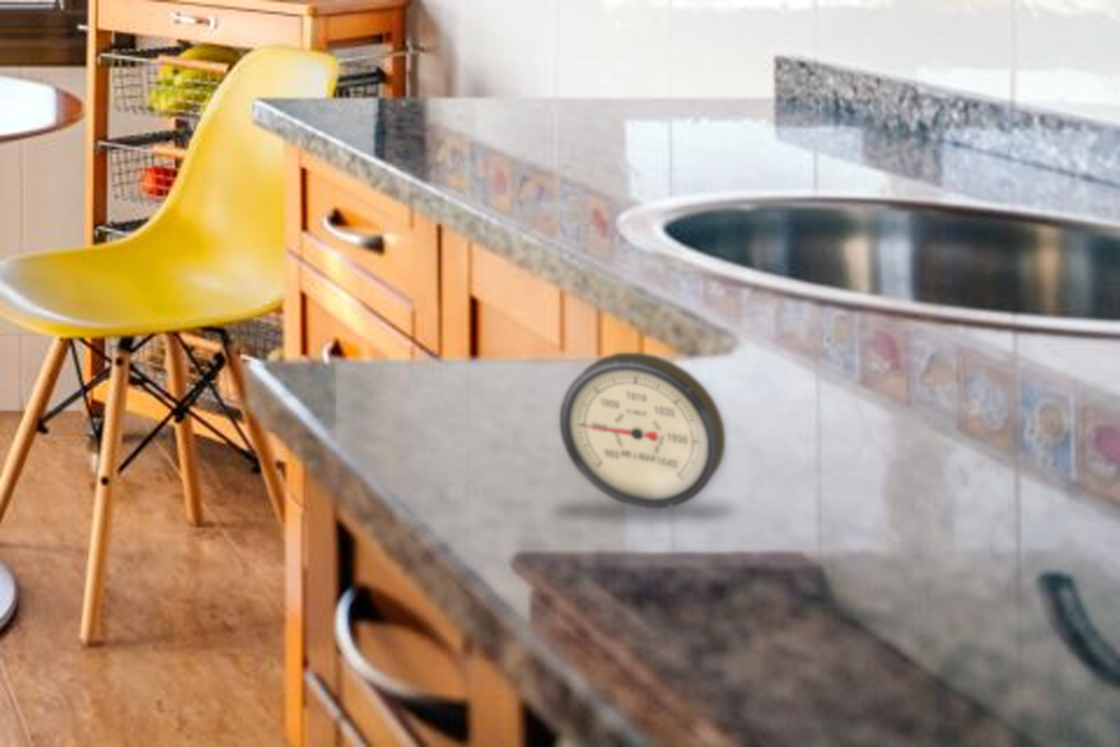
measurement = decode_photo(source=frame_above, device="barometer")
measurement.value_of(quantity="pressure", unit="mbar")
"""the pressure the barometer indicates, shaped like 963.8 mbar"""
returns 990 mbar
